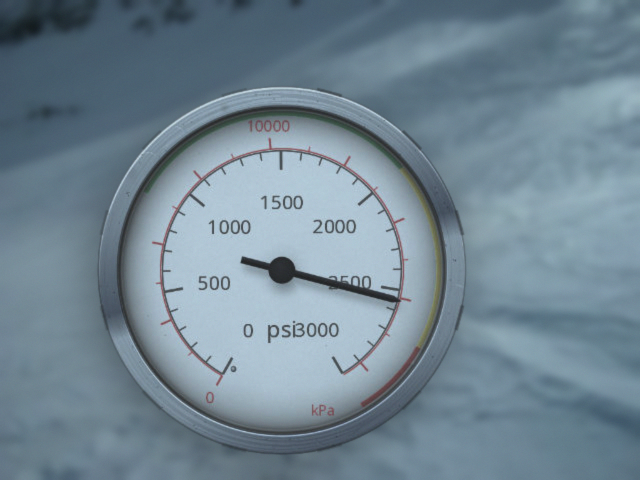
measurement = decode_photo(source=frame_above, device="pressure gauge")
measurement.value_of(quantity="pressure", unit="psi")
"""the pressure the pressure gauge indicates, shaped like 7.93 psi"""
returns 2550 psi
